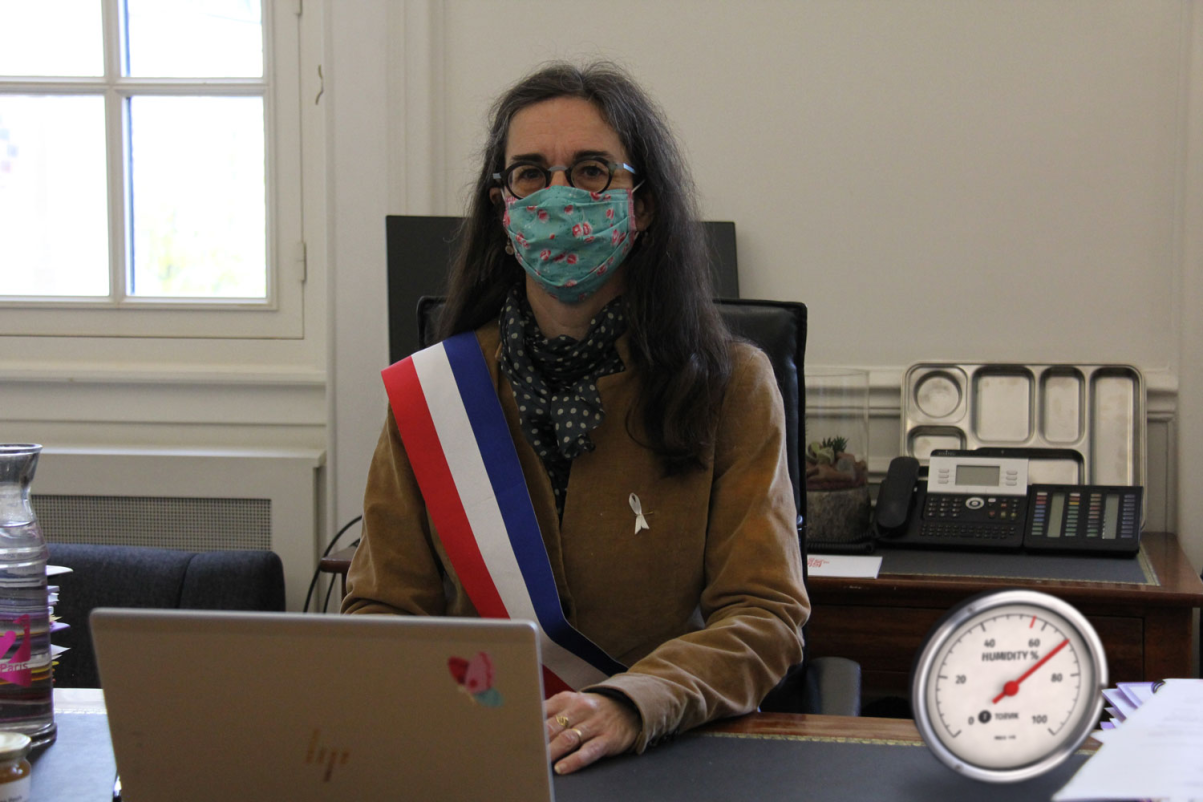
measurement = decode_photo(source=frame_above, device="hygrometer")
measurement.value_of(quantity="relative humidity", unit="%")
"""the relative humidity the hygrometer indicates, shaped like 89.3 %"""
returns 68 %
